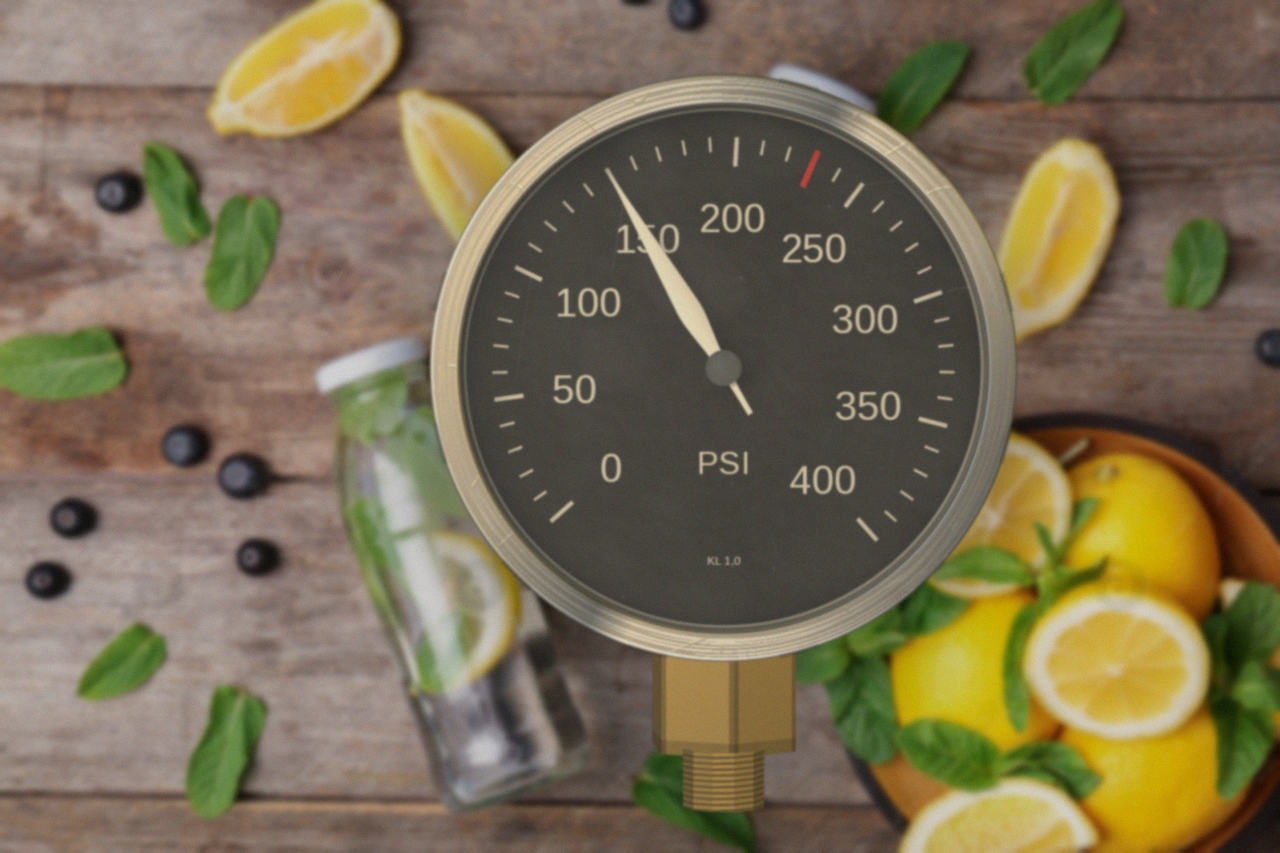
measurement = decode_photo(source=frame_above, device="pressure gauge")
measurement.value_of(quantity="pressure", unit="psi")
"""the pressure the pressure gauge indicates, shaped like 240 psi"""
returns 150 psi
